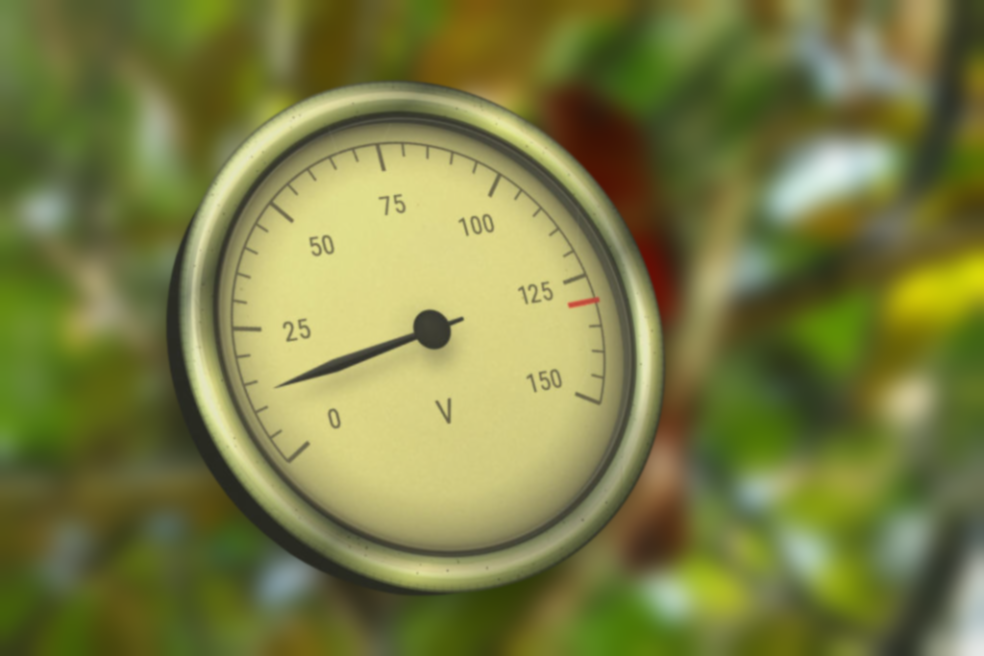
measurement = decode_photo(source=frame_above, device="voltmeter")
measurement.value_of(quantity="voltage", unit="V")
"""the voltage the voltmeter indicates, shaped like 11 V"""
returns 12.5 V
